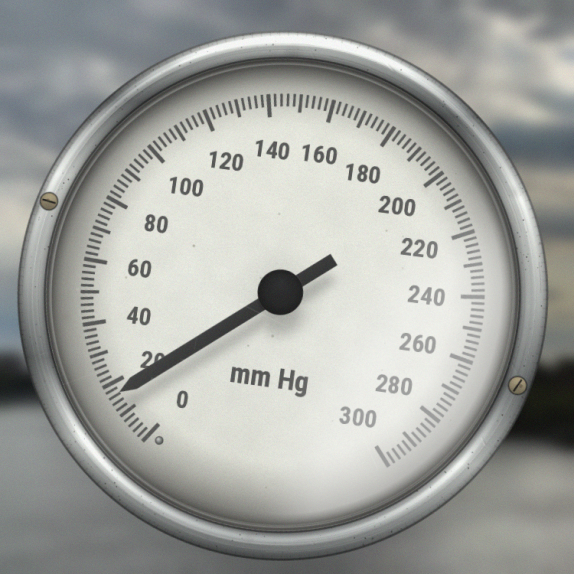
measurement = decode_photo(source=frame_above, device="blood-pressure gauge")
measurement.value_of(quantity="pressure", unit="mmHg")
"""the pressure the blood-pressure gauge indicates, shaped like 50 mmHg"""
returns 16 mmHg
